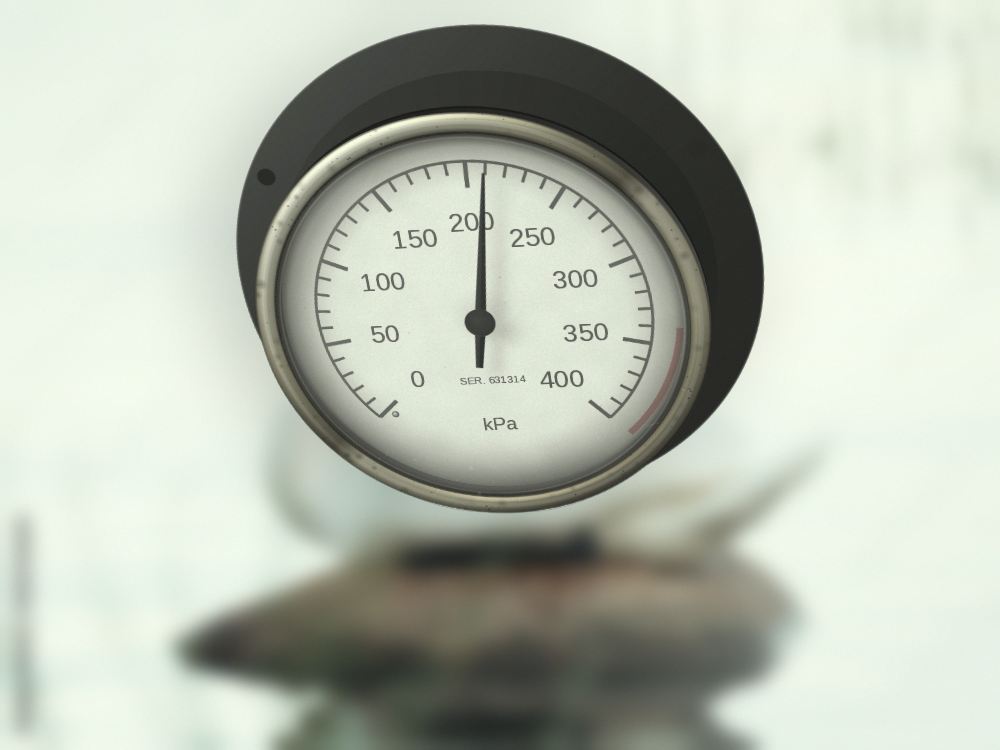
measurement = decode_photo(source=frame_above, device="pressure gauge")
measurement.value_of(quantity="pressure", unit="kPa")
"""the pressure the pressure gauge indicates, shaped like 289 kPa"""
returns 210 kPa
